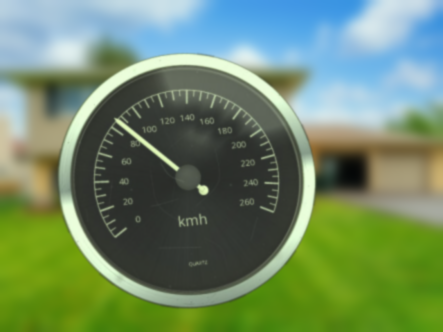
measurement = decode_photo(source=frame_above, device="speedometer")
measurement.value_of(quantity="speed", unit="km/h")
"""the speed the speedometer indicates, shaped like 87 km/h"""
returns 85 km/h
